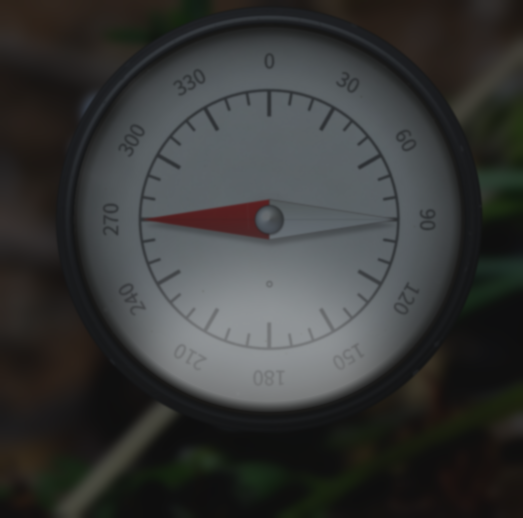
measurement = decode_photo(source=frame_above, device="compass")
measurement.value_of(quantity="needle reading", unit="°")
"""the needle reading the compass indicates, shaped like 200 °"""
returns 270 °
